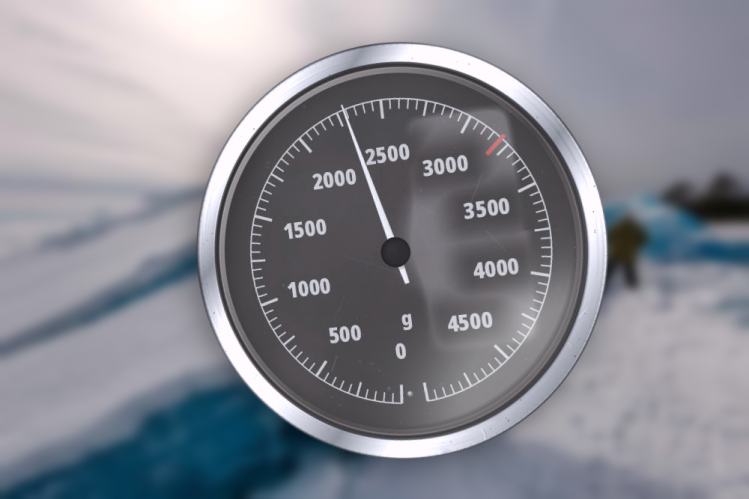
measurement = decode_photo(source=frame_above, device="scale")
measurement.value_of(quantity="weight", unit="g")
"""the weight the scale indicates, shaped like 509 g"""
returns 2300 g
